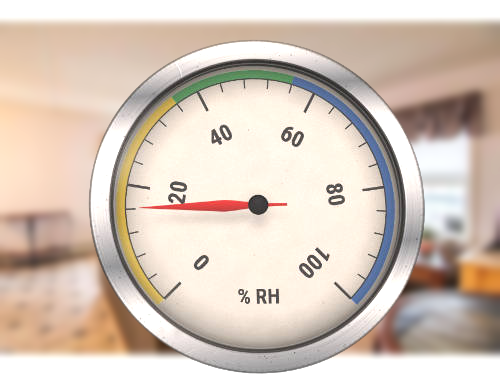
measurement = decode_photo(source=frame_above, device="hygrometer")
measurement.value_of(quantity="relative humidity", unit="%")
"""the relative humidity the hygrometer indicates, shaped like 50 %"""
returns 16 %
